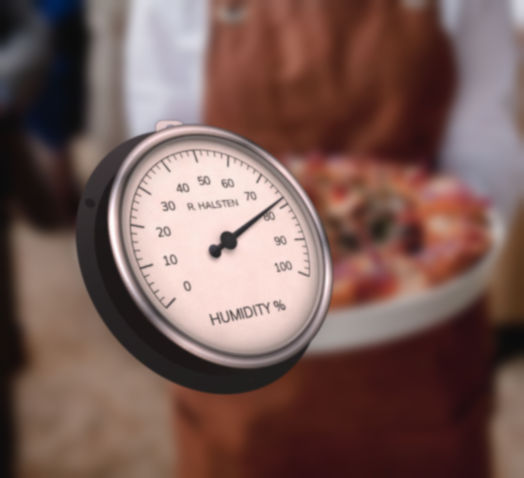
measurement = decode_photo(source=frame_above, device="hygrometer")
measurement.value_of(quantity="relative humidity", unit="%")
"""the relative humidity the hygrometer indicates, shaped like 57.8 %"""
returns 78 %
